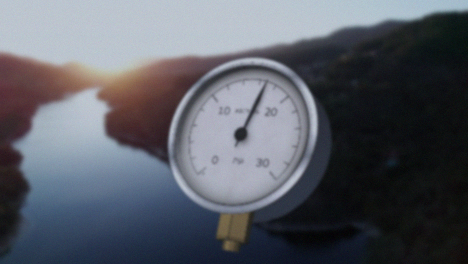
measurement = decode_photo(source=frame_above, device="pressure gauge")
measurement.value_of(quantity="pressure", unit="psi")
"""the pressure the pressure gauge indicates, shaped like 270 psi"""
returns 17 psi
